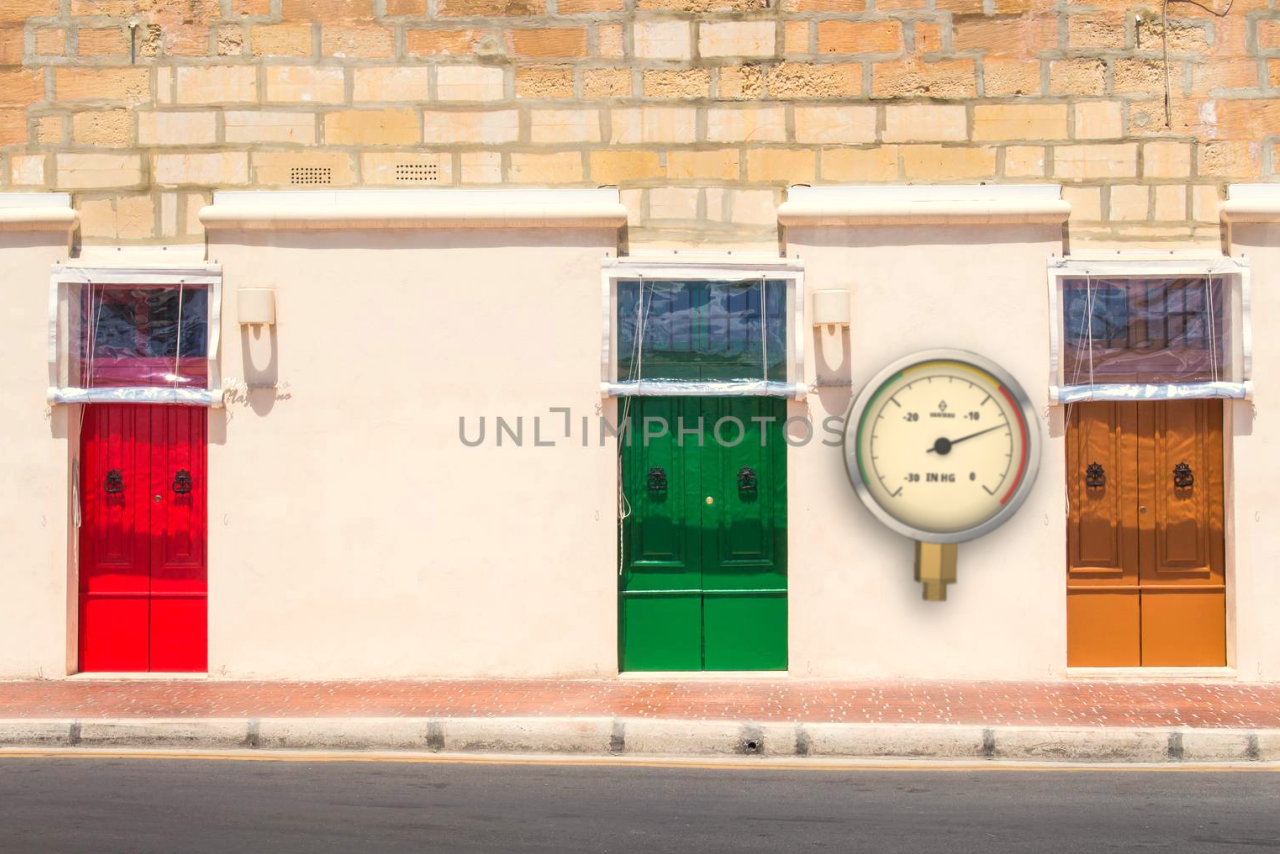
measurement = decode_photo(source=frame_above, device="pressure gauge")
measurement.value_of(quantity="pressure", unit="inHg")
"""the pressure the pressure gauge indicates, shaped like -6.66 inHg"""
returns -7 inHg
